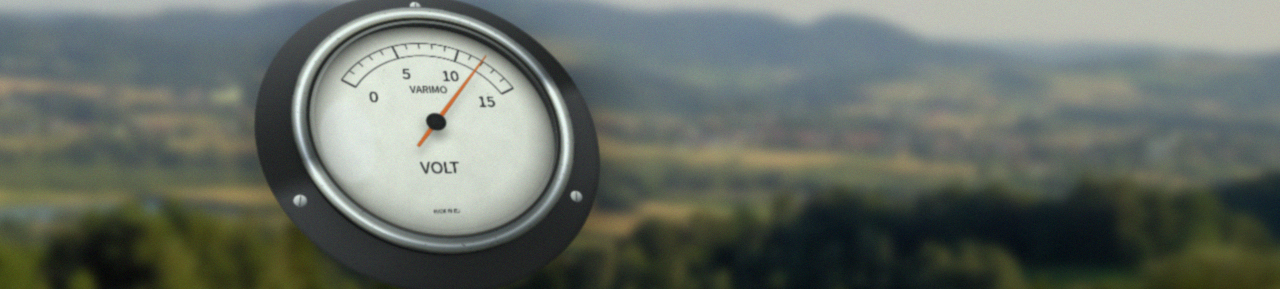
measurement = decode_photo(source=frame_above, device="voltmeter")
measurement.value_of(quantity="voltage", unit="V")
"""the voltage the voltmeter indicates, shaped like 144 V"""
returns 12 V
